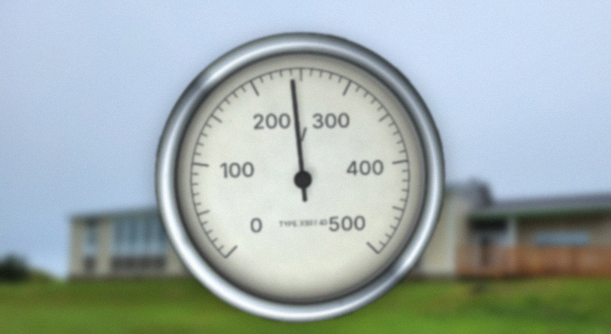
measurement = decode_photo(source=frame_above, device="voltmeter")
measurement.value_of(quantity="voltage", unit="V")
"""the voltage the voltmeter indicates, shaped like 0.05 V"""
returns 240 V
